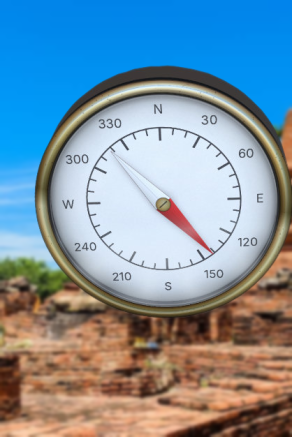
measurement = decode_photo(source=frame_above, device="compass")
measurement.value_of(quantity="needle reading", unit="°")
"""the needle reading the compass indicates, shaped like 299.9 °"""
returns 140 °
